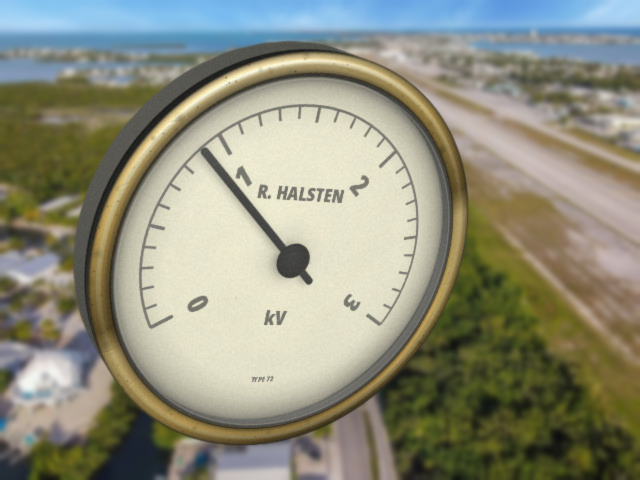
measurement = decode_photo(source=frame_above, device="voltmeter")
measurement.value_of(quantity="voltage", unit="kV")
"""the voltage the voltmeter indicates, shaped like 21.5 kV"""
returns 0.9 kV
